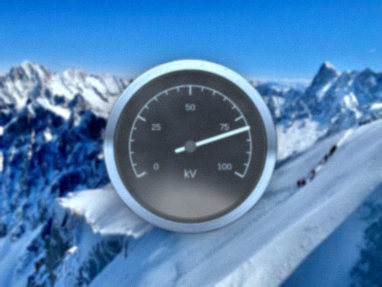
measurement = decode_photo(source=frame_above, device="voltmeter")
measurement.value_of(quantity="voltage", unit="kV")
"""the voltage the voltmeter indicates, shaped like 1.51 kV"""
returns 80 kV
